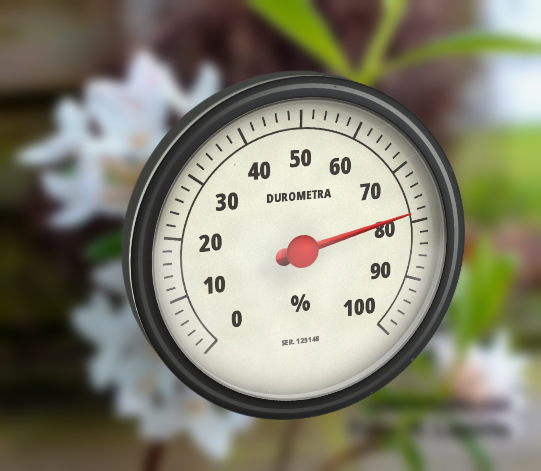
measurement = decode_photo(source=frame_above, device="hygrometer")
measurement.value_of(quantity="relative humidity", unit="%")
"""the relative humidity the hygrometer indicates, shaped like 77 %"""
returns 78 %
